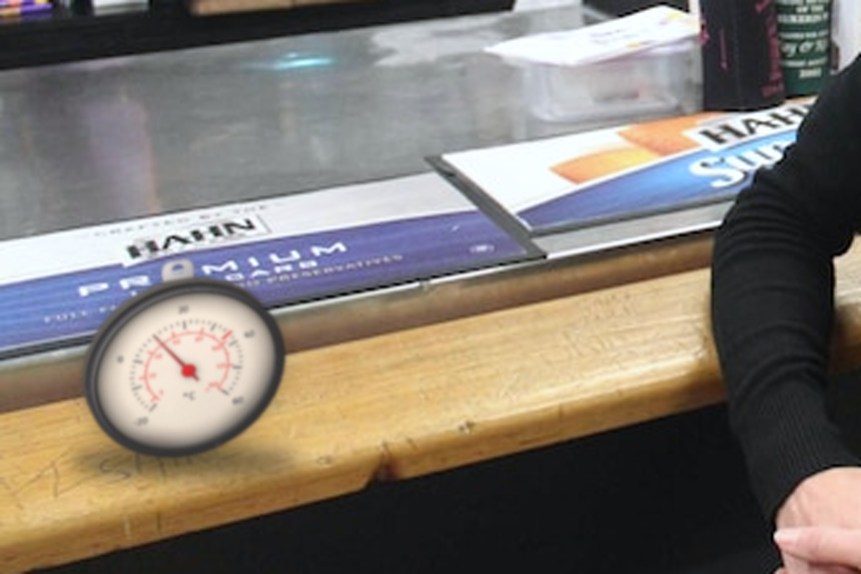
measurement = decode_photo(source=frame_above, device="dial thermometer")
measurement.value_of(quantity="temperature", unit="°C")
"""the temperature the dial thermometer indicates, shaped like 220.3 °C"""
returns 10 °C
